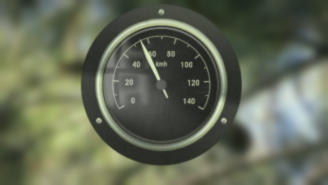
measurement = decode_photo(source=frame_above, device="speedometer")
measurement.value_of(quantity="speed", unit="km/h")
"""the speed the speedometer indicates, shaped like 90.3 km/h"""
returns 55 km/h
